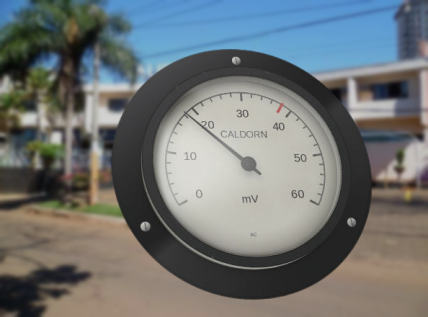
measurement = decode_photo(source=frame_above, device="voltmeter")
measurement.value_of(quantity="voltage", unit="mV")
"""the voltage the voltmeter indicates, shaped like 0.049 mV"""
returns 18 mV
